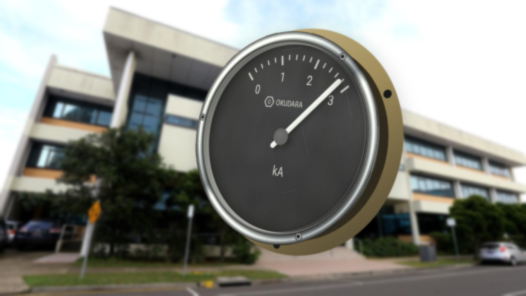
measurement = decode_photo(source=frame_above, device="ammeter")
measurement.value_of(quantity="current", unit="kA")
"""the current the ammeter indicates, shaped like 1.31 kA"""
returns 2.8 kA
